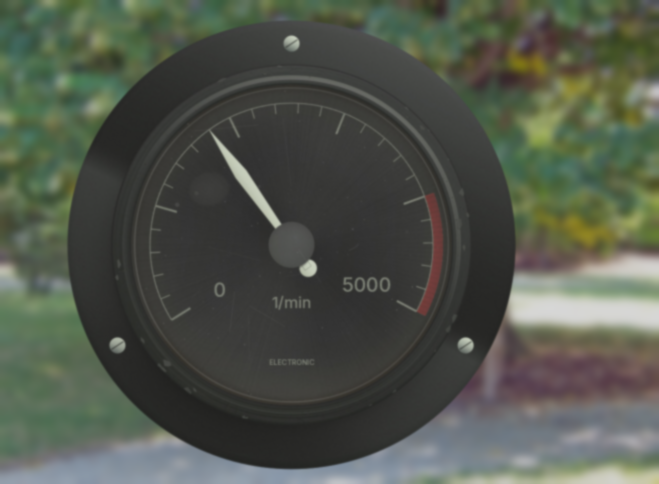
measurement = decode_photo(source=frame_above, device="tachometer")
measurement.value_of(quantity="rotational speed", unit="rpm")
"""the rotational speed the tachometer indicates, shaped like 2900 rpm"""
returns 1800 rpm
